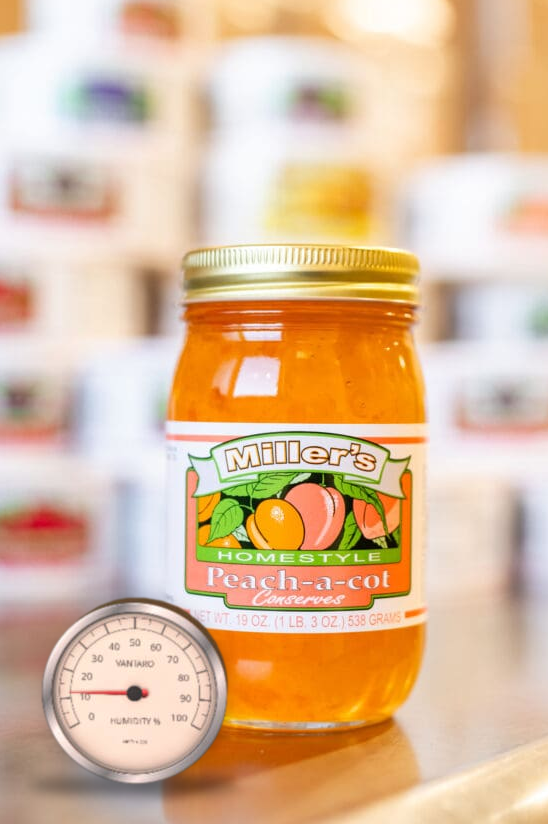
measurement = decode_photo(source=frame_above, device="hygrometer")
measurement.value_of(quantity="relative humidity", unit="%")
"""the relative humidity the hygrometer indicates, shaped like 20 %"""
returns 12.5 %
